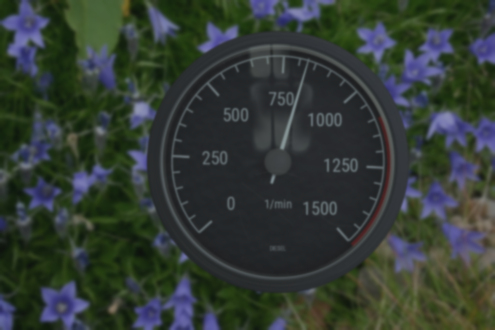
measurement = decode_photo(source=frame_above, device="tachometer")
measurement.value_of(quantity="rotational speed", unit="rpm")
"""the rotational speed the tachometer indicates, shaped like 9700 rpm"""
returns 825 rpm
